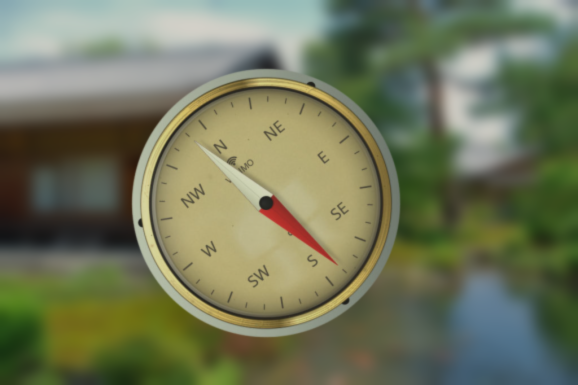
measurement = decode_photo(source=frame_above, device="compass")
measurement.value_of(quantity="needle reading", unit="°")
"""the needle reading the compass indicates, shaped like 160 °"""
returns 170 °
